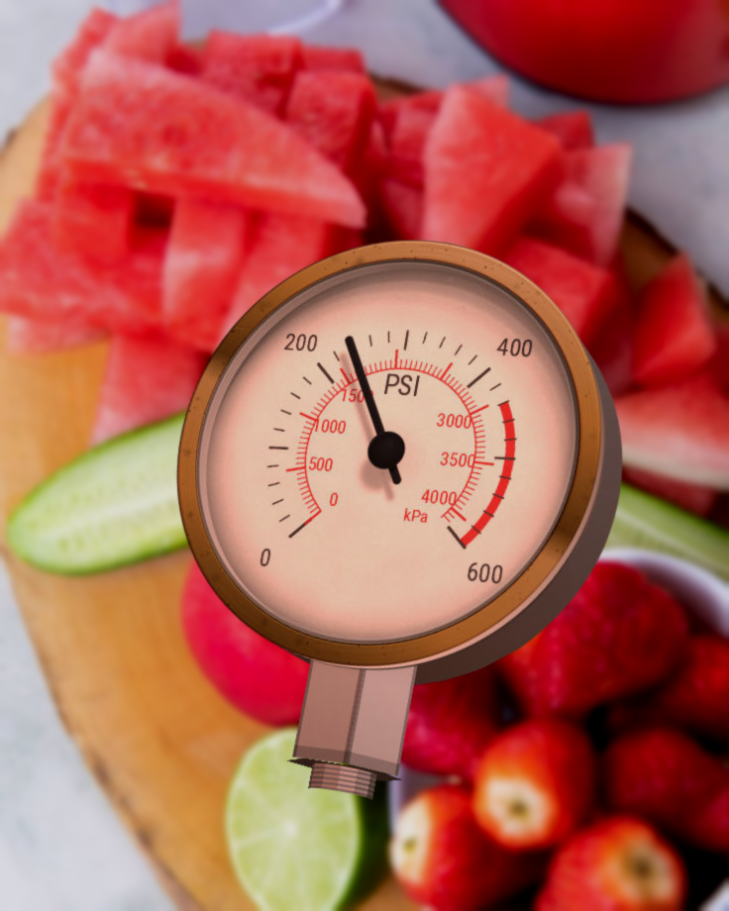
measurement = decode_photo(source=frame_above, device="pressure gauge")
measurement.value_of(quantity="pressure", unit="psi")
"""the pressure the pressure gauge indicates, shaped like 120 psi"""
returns 240 psi
